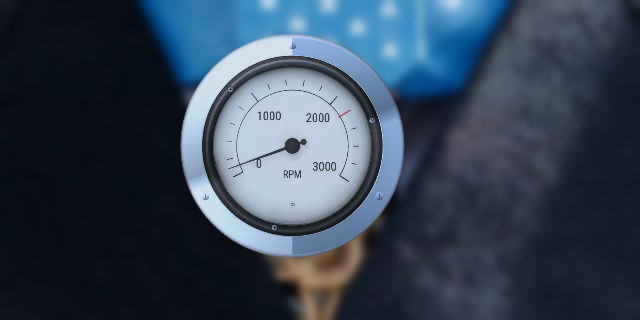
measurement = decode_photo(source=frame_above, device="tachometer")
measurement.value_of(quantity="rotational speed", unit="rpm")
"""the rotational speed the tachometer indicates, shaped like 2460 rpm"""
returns 100 rpm
